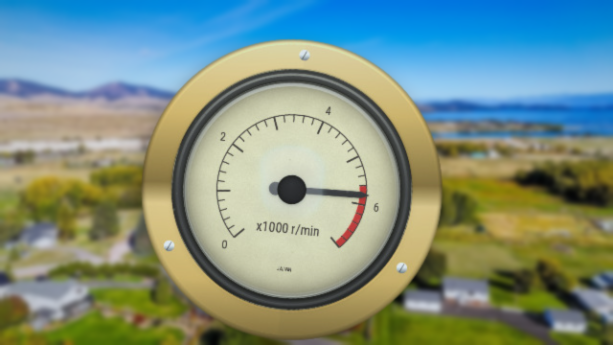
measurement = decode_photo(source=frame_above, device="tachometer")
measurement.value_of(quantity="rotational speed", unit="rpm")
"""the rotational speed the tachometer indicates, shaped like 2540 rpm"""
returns 5800 rpm
